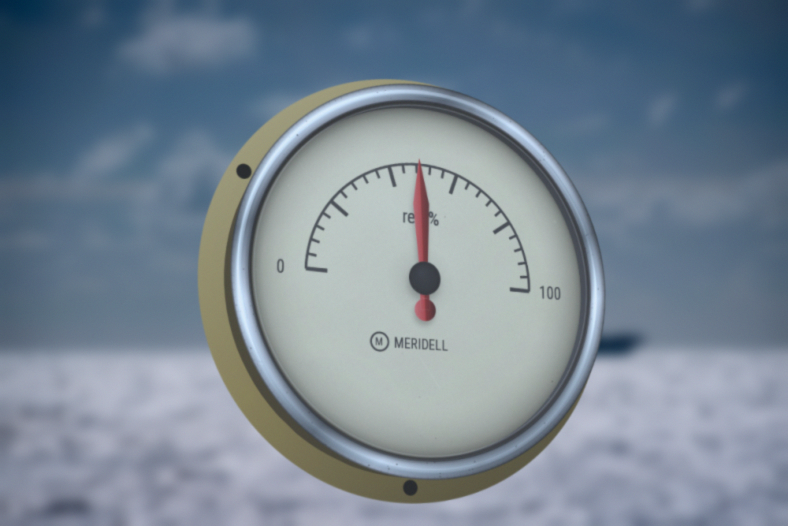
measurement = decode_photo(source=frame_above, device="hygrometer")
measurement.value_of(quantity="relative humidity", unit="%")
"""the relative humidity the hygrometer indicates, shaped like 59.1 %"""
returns 48 %
